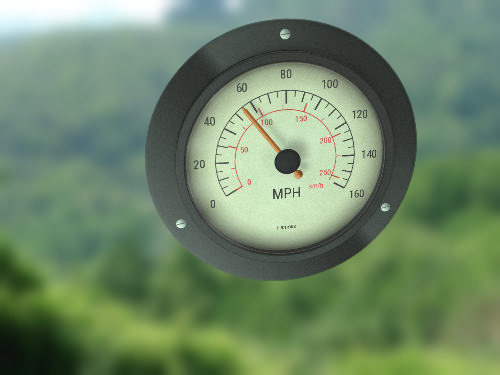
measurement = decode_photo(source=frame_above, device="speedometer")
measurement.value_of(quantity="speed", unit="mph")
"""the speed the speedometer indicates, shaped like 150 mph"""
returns 55 mph
